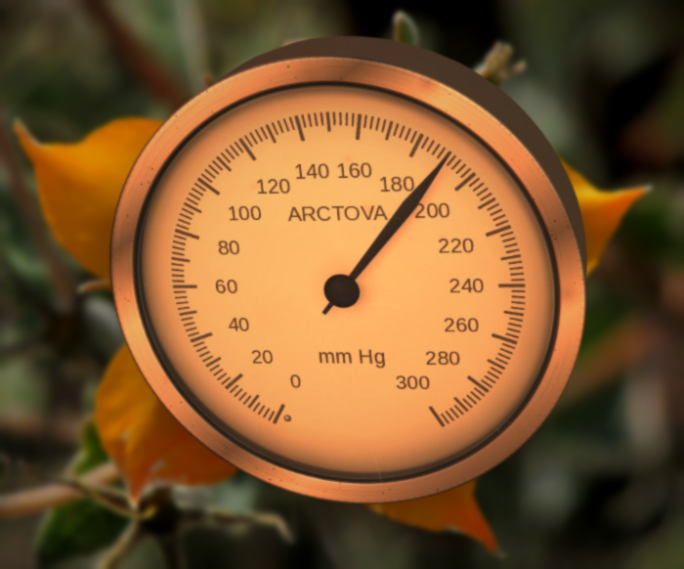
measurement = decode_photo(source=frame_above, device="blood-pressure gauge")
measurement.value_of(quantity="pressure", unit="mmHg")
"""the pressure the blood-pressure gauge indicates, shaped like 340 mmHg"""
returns 190 mmHg
